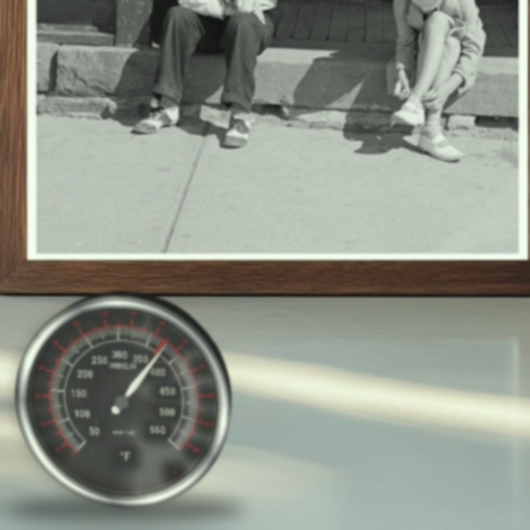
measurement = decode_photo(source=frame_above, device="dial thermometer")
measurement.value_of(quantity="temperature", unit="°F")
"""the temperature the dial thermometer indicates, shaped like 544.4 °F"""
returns 375 °F
